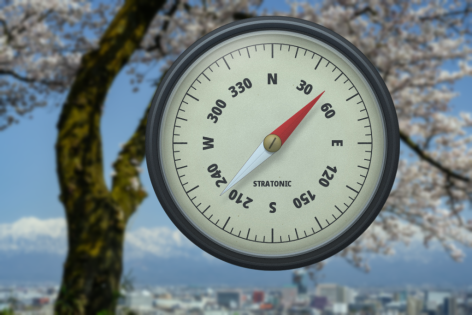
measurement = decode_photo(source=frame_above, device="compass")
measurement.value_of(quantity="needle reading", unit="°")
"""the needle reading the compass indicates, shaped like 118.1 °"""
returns 45 °
